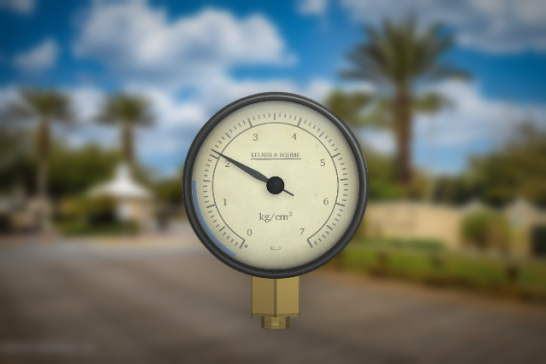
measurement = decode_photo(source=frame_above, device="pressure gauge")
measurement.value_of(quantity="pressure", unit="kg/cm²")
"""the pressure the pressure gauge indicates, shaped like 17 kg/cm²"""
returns 2.1 kg/cm²
